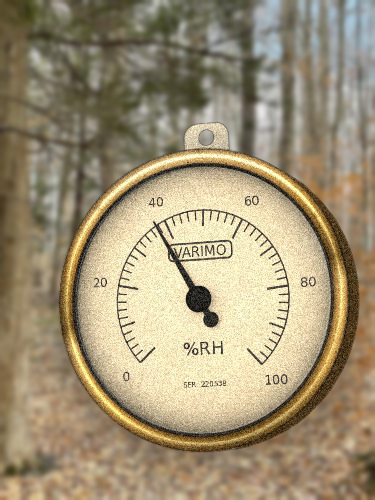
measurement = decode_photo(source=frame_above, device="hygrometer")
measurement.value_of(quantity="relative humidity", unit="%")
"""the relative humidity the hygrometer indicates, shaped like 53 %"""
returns 38 %
